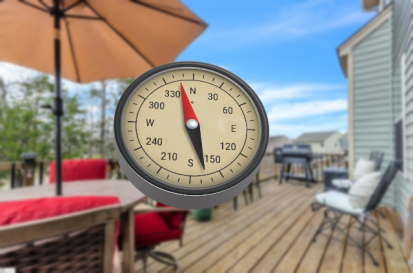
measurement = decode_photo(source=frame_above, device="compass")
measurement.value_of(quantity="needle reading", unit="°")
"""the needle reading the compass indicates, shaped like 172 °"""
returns 345 °
